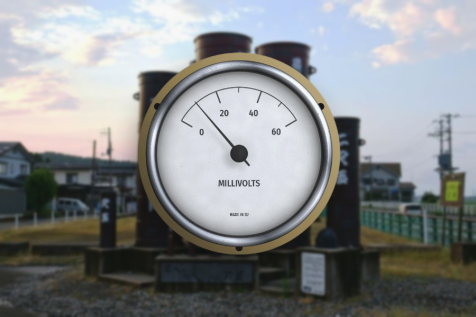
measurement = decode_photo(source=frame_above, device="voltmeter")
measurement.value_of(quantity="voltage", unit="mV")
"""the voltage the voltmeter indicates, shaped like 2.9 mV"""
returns 10 mV
